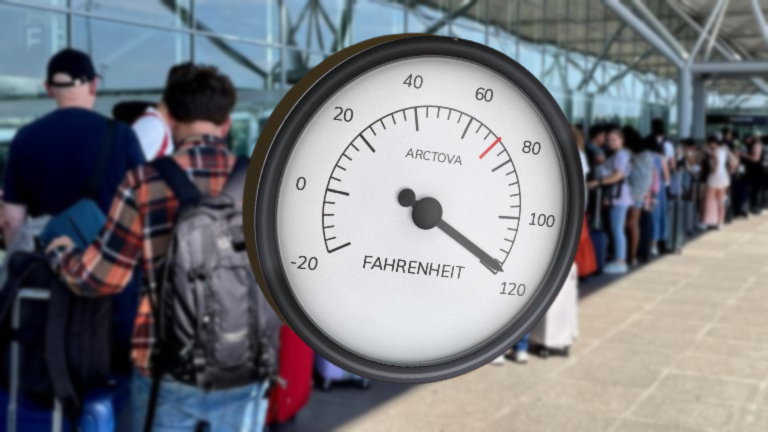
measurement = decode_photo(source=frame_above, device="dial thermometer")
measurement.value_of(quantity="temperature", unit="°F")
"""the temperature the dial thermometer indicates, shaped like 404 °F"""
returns 118 °F
